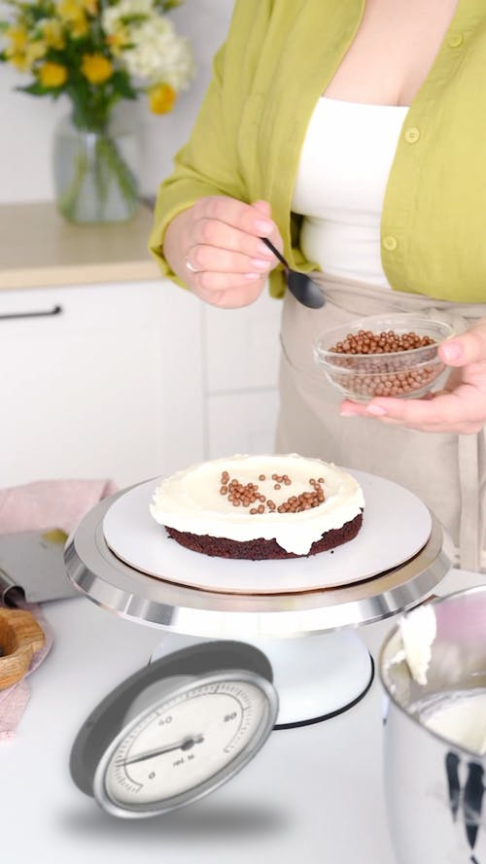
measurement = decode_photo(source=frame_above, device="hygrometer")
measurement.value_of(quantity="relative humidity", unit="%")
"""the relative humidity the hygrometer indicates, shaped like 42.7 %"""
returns 20 %
